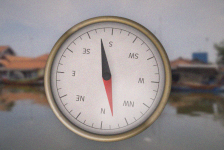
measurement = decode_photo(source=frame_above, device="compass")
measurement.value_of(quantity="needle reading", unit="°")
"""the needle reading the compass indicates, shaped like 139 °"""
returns 345 °
